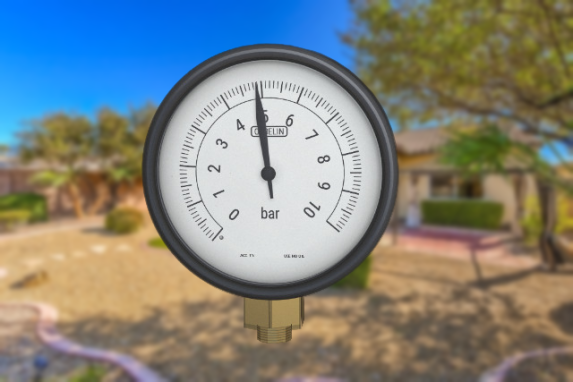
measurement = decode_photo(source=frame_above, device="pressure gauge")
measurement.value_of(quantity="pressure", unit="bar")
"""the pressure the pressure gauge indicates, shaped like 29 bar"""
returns 4.9 bar
